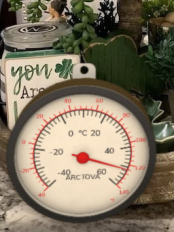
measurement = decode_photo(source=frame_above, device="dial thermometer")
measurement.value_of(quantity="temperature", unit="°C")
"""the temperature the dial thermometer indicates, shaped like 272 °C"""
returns 50 °C
